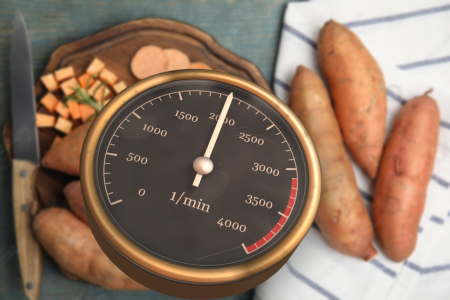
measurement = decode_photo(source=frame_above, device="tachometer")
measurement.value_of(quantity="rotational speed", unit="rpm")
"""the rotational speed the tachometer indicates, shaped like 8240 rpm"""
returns 2000 rpm
